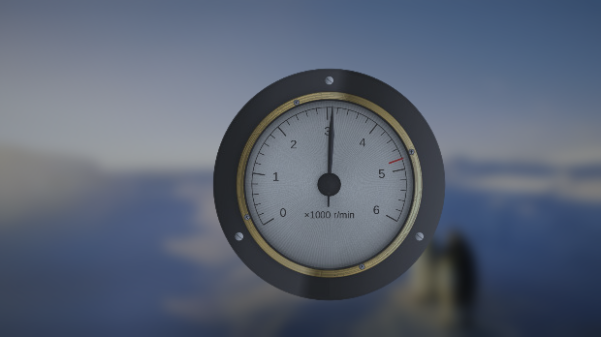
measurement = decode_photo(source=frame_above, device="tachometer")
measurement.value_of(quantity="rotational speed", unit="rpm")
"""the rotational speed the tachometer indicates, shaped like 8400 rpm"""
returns 3100 rpm
